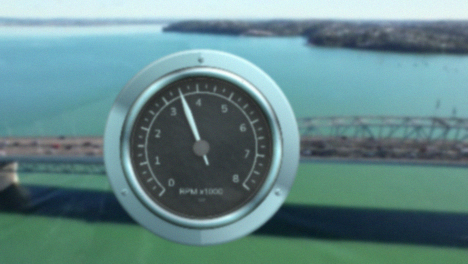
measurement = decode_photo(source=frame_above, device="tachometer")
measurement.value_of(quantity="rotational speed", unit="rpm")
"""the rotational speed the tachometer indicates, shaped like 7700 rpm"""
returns 3500 rpm
